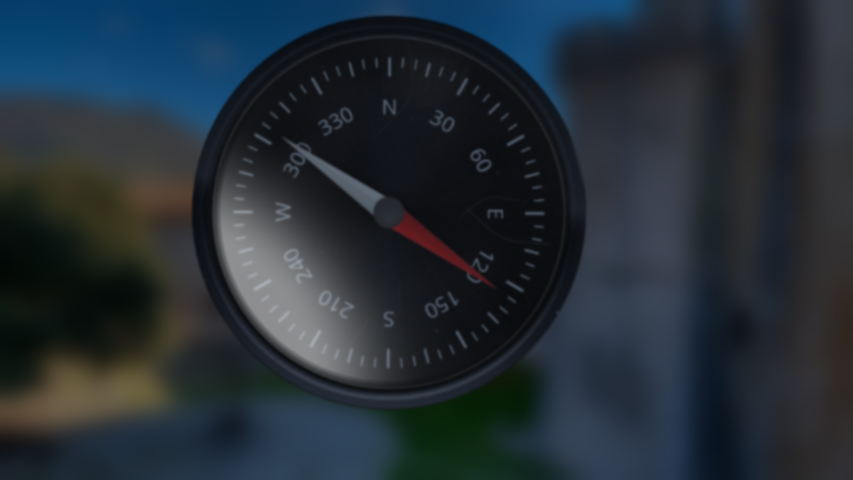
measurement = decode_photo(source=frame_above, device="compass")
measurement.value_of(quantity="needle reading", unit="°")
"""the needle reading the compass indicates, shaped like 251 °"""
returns 125 °
